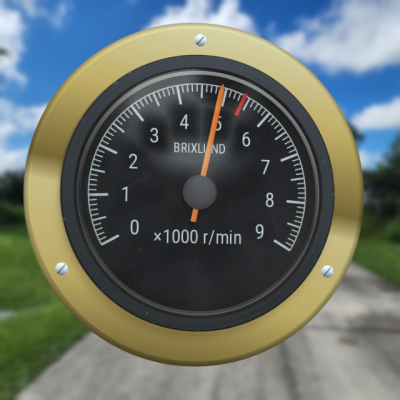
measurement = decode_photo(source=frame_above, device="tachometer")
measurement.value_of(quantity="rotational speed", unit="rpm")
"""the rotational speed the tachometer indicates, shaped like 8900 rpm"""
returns 4900 rpm
